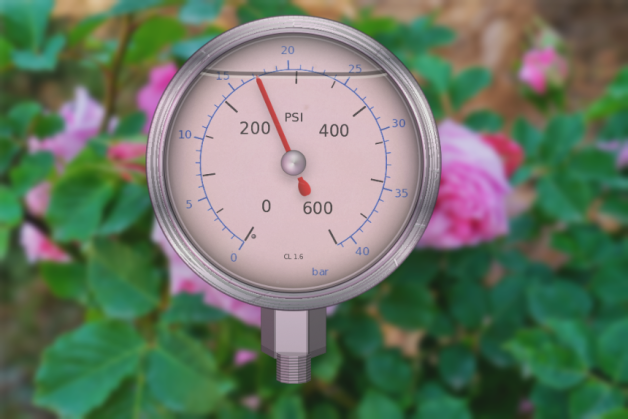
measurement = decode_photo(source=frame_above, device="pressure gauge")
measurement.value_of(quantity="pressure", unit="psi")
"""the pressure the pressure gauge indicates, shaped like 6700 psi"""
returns 250 psi
